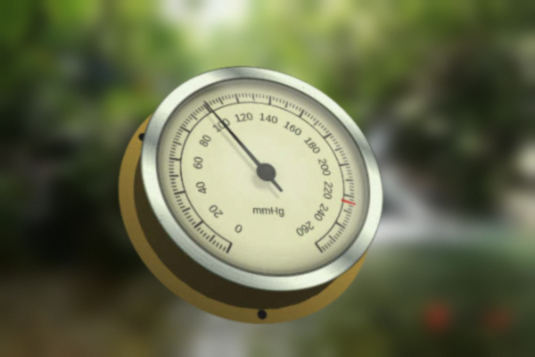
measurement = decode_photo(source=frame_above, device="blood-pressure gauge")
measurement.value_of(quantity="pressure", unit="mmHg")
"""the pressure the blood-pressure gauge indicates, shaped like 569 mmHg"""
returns 100 mmHg
